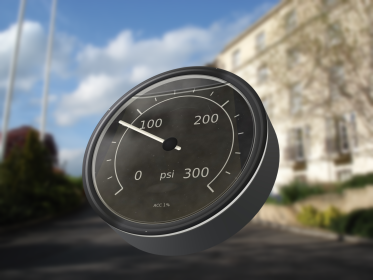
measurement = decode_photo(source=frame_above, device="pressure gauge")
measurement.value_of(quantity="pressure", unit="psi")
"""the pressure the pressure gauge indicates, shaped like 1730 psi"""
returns 80 psi
